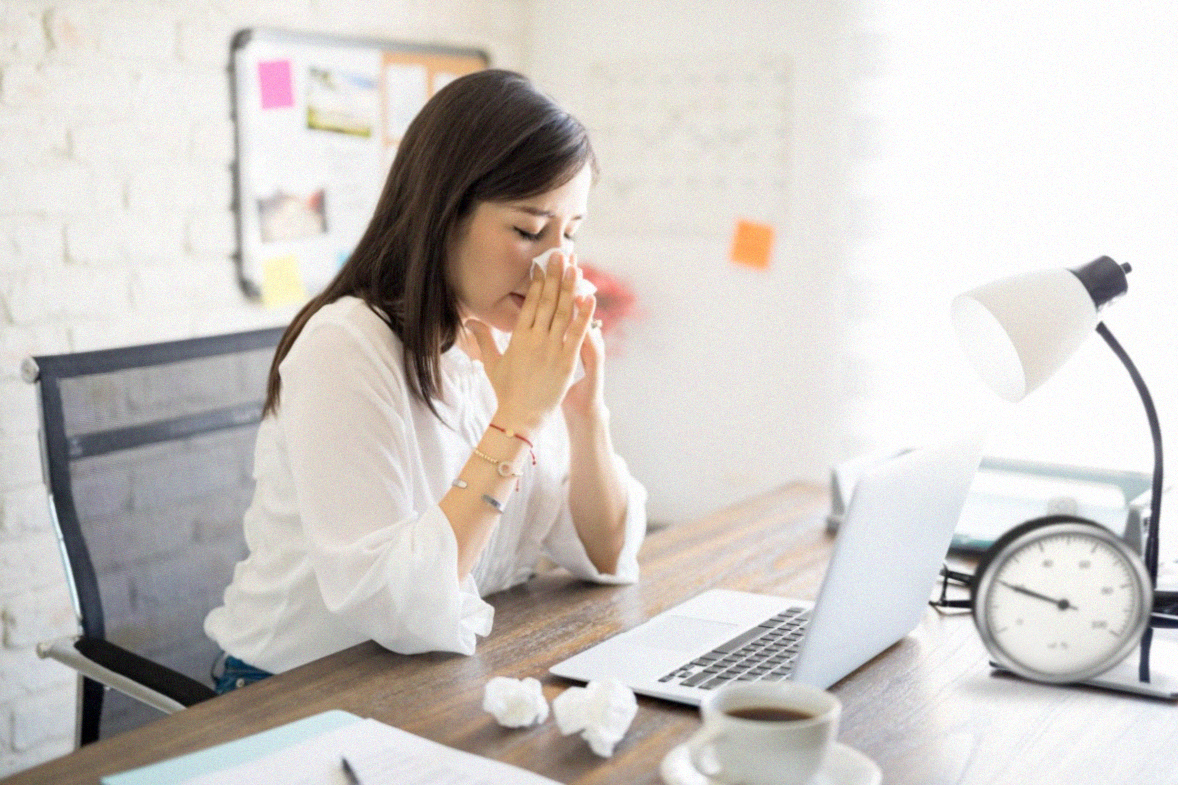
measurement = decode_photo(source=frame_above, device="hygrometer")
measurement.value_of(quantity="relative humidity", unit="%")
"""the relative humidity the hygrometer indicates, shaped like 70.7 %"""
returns 20 %
